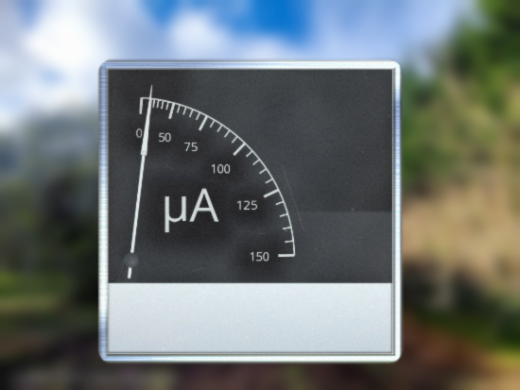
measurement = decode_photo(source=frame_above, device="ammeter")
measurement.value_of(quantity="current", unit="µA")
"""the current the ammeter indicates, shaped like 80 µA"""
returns 25 µA
